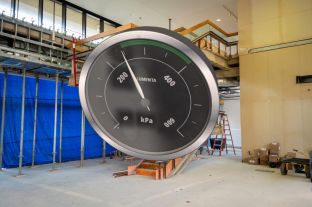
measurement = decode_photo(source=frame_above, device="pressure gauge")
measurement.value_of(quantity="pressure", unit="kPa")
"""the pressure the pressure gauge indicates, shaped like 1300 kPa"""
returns 250 kPa
